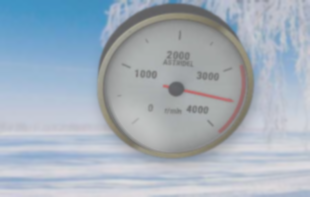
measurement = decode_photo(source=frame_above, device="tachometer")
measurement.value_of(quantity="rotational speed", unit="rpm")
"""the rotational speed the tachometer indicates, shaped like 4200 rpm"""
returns 3500 rpm
